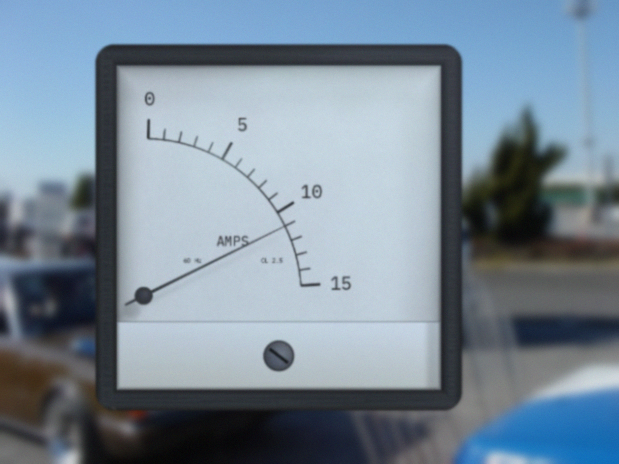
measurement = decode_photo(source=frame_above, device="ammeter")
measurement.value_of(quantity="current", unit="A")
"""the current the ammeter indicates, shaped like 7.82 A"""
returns 11 A
